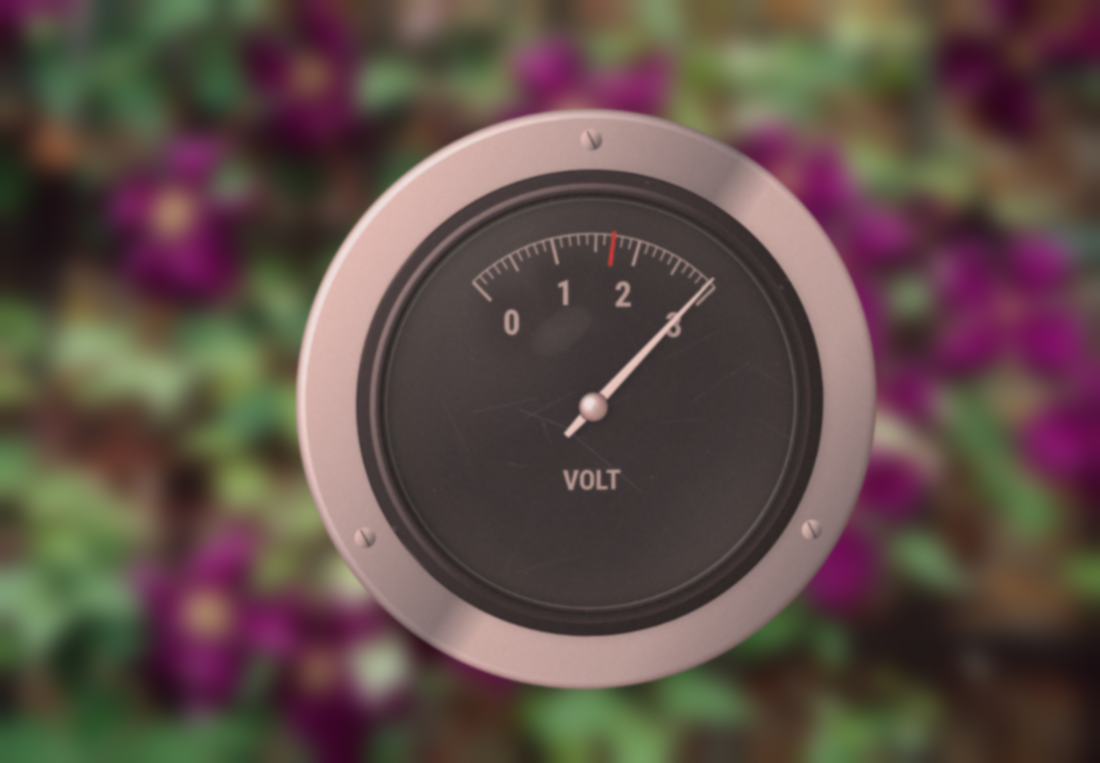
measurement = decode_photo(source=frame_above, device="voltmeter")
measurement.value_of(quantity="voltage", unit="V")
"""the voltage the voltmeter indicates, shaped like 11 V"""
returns 2.9 V
